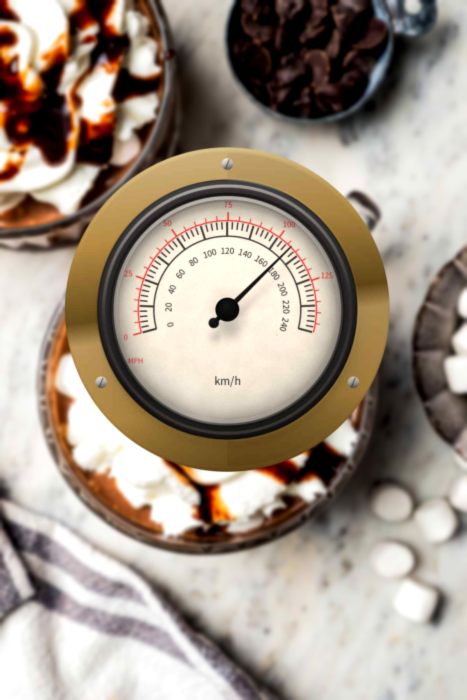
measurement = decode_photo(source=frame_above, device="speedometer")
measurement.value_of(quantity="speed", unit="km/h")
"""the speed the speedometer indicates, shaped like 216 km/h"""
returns 172 km/h
